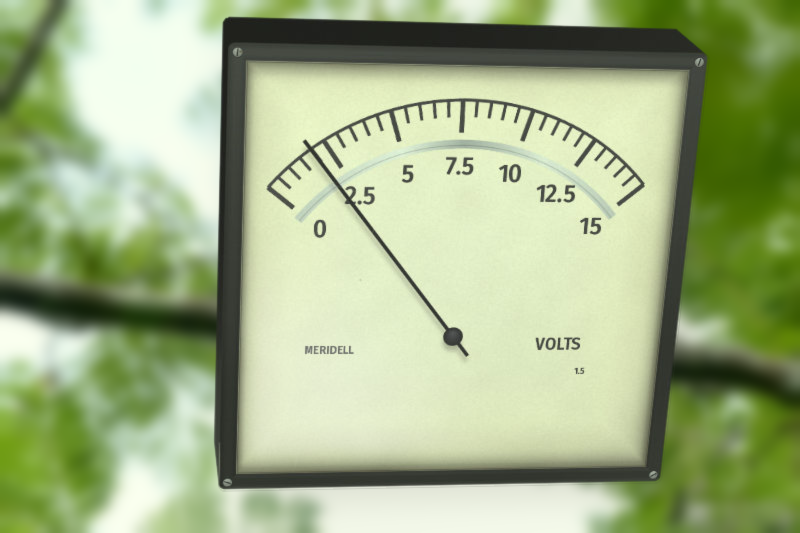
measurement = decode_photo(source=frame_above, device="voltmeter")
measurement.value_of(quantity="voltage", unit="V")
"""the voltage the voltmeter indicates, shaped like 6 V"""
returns 2 V
